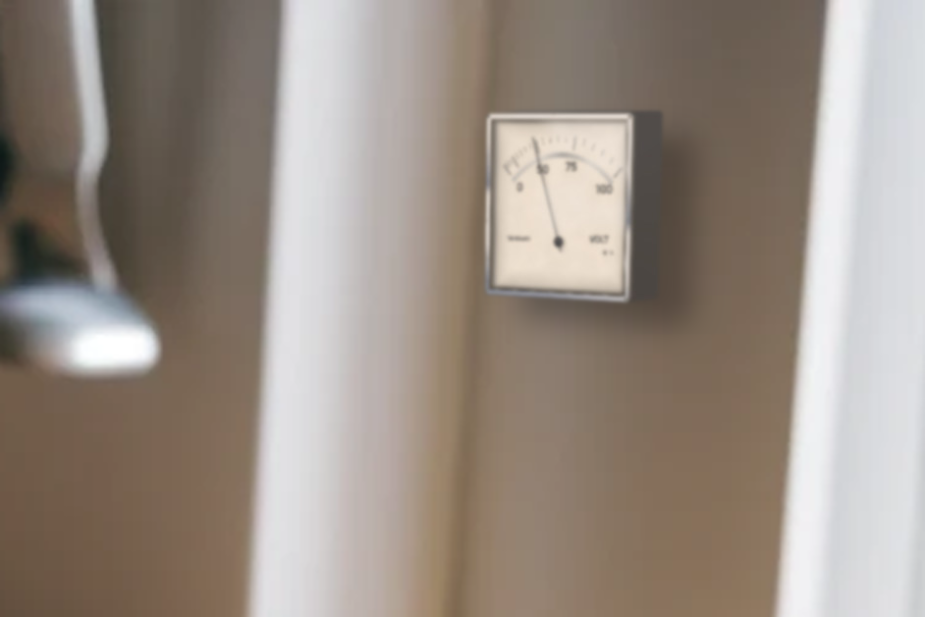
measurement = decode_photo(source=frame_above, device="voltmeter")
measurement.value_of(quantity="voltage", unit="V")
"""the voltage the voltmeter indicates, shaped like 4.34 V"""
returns 50 V
